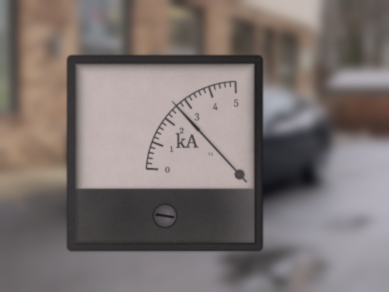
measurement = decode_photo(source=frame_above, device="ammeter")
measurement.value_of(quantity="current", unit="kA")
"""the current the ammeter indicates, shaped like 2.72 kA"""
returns 2.6 kA
